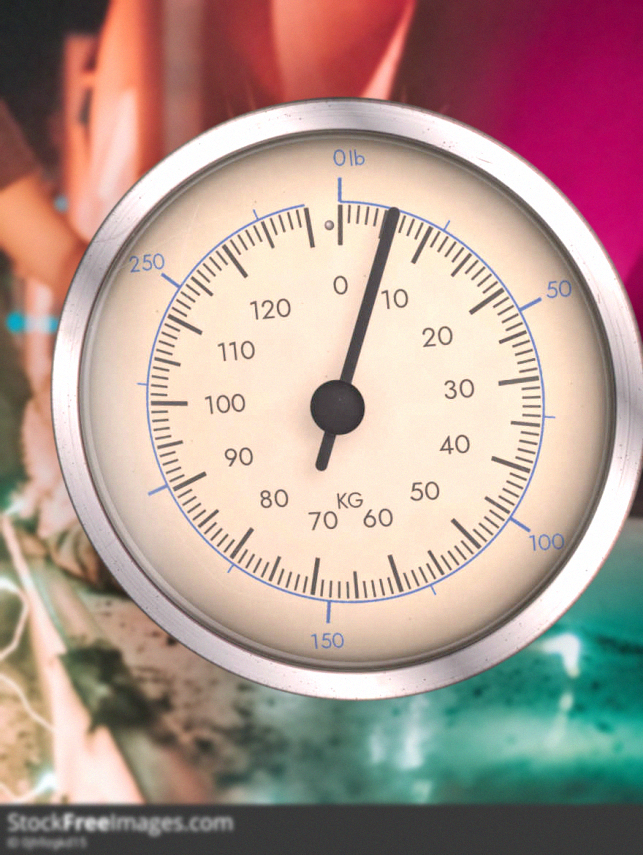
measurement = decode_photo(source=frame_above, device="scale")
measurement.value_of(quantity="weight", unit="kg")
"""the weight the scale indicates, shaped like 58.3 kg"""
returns 6 kg
